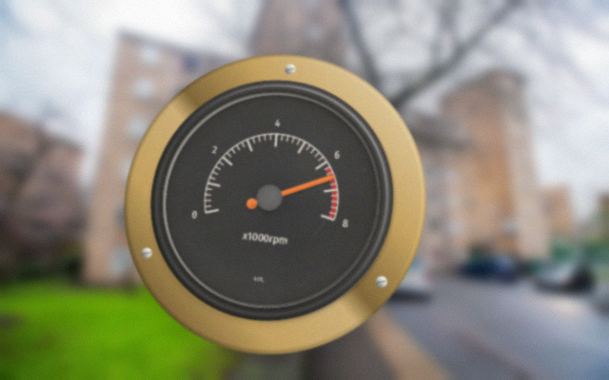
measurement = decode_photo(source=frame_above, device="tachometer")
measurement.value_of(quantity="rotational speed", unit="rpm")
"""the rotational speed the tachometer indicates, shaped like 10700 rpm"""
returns 6600 rpm
